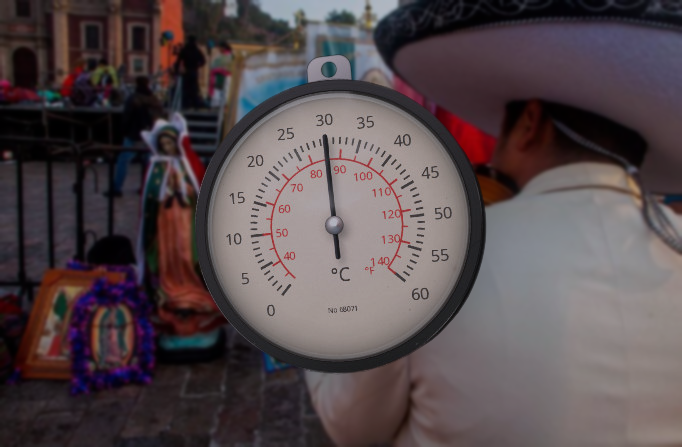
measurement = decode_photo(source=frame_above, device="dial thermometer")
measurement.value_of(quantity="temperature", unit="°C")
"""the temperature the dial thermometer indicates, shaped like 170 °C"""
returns 30 °C
